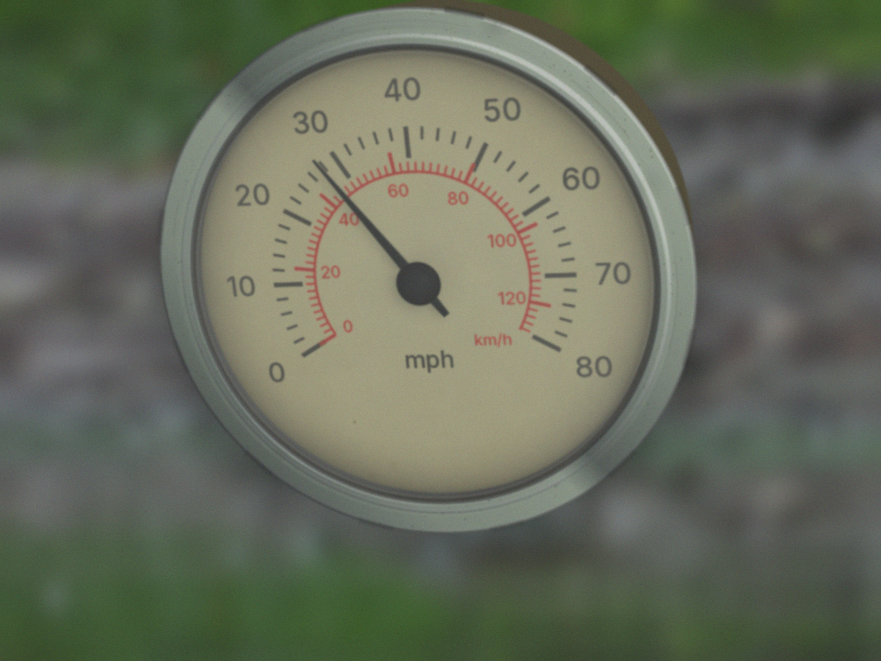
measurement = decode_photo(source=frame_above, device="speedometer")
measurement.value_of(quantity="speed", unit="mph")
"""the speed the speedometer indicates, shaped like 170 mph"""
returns 28 mph
